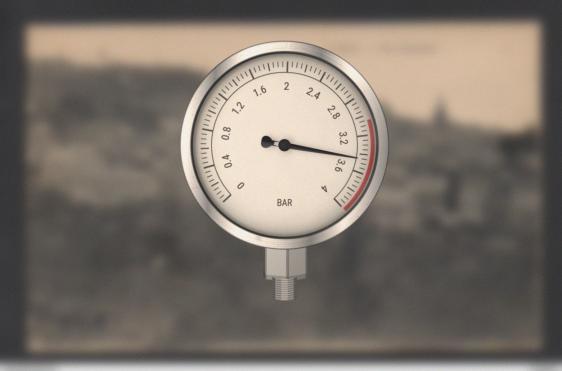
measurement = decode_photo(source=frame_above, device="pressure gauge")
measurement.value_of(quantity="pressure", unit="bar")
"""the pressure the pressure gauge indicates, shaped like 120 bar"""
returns 3.45 bar
